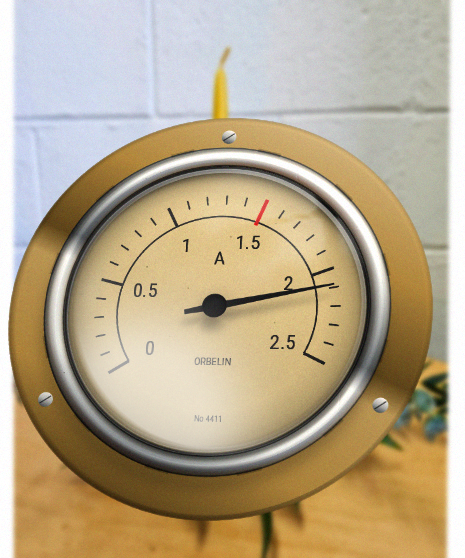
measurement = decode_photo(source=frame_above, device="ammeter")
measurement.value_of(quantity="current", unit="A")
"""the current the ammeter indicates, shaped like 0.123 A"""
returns 2.1 A
